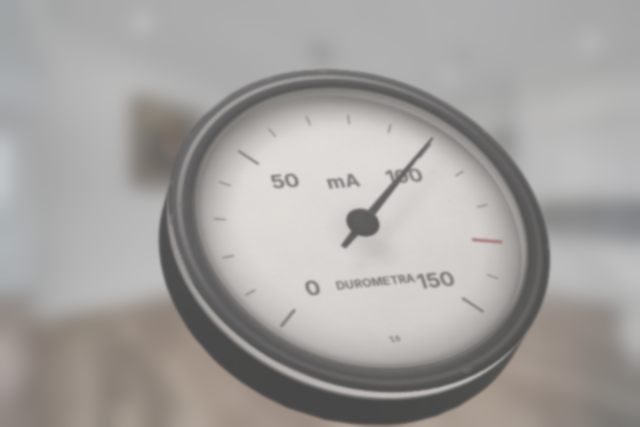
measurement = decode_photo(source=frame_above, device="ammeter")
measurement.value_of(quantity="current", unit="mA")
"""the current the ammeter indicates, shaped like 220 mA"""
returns 100 mA
